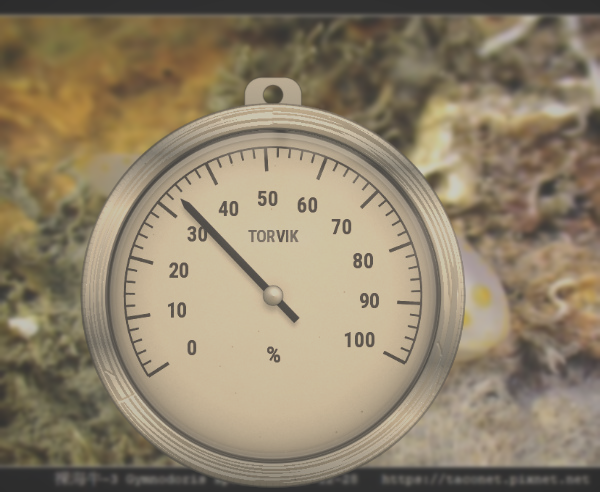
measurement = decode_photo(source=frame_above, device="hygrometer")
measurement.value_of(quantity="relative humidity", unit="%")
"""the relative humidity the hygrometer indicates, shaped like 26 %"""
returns 33 %
